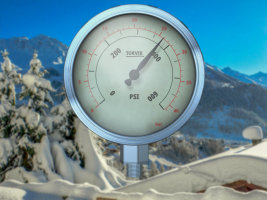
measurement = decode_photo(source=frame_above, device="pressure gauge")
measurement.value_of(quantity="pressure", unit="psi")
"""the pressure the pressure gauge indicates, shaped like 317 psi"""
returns 375 psi
